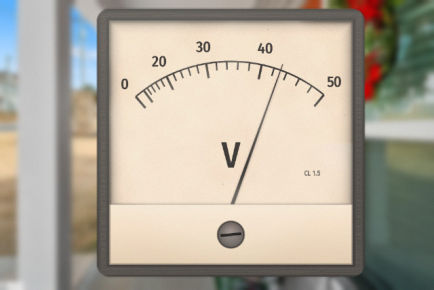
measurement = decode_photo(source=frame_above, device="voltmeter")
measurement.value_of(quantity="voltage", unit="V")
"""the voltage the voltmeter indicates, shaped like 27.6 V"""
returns 43 V
